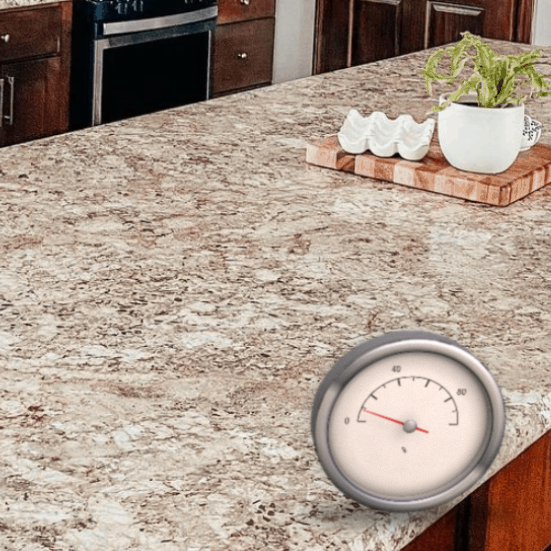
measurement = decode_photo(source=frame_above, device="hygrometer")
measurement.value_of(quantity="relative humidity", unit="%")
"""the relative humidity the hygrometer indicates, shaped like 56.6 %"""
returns 10 %
